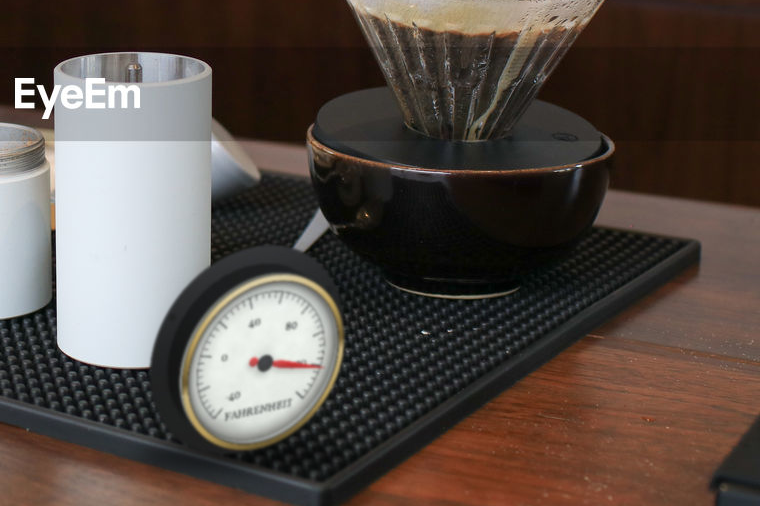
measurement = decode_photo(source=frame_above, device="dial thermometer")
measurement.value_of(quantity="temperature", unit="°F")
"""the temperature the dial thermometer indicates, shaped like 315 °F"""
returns 120 °F
